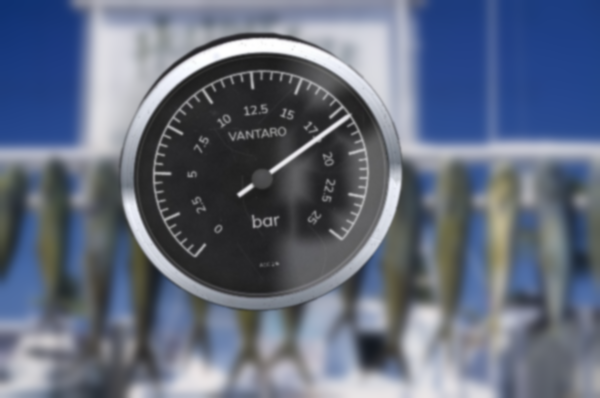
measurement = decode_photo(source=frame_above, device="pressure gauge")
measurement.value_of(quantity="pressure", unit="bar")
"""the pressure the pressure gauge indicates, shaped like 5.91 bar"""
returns 18 bar
